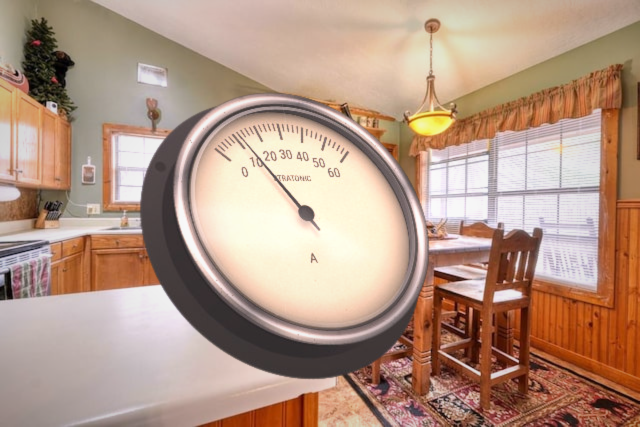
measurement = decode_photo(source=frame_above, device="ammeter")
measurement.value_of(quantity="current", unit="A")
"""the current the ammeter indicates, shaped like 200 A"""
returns 10 A
